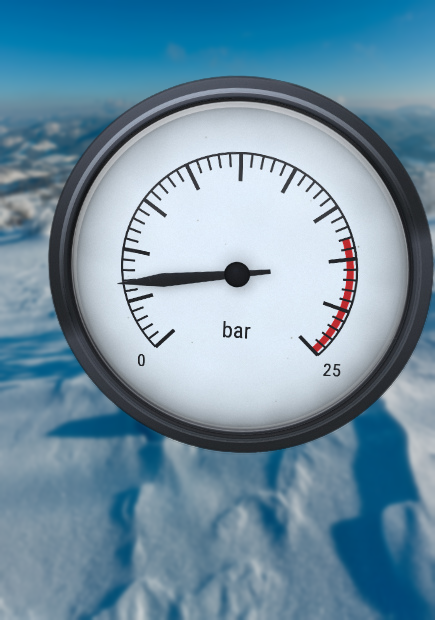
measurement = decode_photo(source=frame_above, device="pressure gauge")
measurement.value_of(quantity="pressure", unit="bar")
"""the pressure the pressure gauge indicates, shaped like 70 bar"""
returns 3.5 bar
